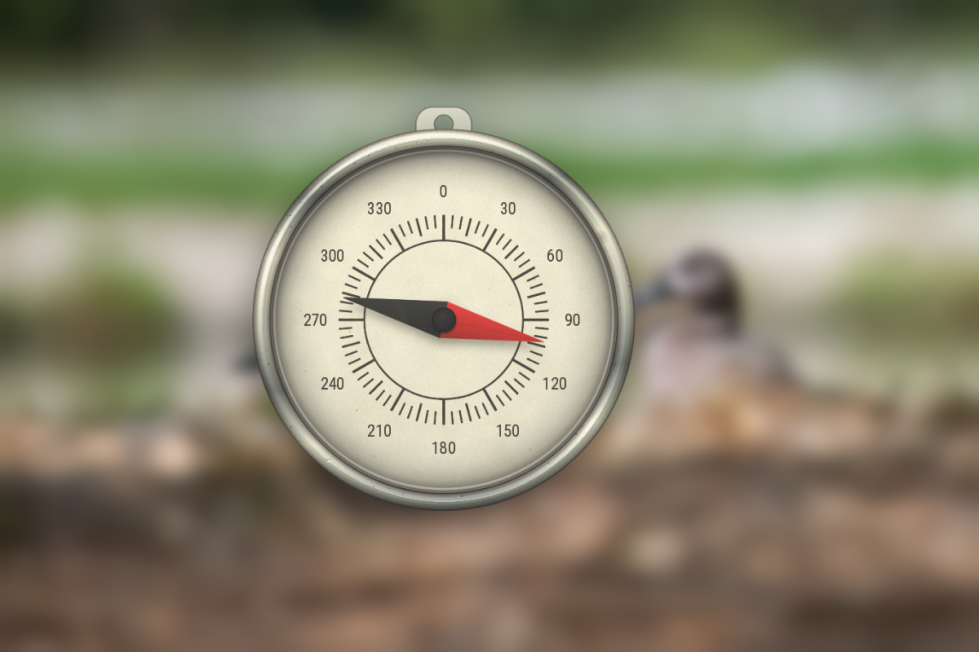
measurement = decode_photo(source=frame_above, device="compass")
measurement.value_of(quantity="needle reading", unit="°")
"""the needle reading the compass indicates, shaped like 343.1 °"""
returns 102.5 °
